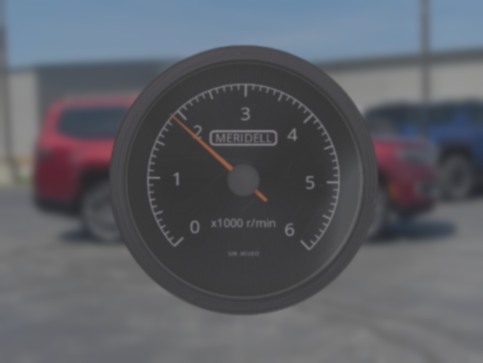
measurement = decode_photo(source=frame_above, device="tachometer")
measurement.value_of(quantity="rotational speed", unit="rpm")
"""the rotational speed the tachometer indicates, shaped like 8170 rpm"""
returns 1900 rpm
